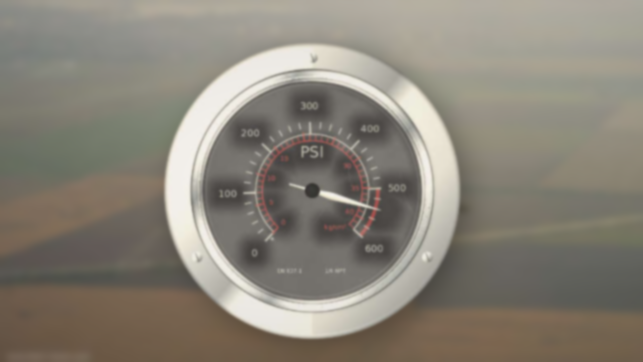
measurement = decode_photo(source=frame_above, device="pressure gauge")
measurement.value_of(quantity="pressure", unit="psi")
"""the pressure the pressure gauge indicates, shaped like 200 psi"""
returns 540 psi
